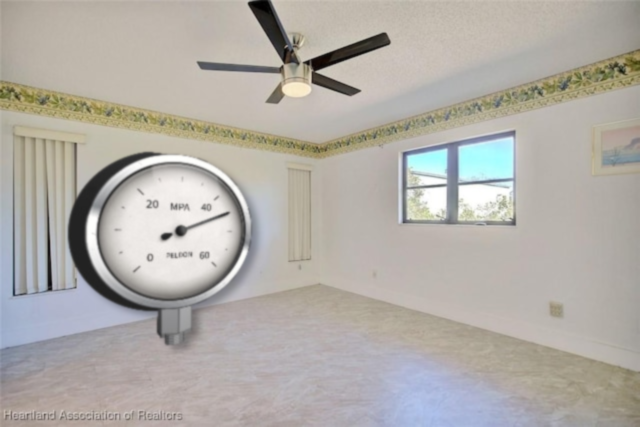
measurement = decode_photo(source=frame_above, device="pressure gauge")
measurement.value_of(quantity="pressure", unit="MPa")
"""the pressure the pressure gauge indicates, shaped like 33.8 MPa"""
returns 45 MPa
